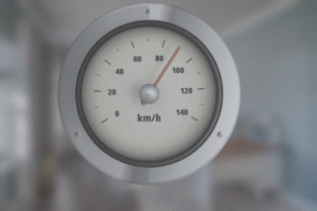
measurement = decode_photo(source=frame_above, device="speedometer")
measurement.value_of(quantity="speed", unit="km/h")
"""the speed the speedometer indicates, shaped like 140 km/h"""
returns 90 km/h
